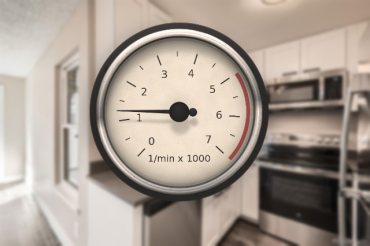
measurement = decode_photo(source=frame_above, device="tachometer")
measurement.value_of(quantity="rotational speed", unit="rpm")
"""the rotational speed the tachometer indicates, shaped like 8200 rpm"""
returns 1250 rpm
